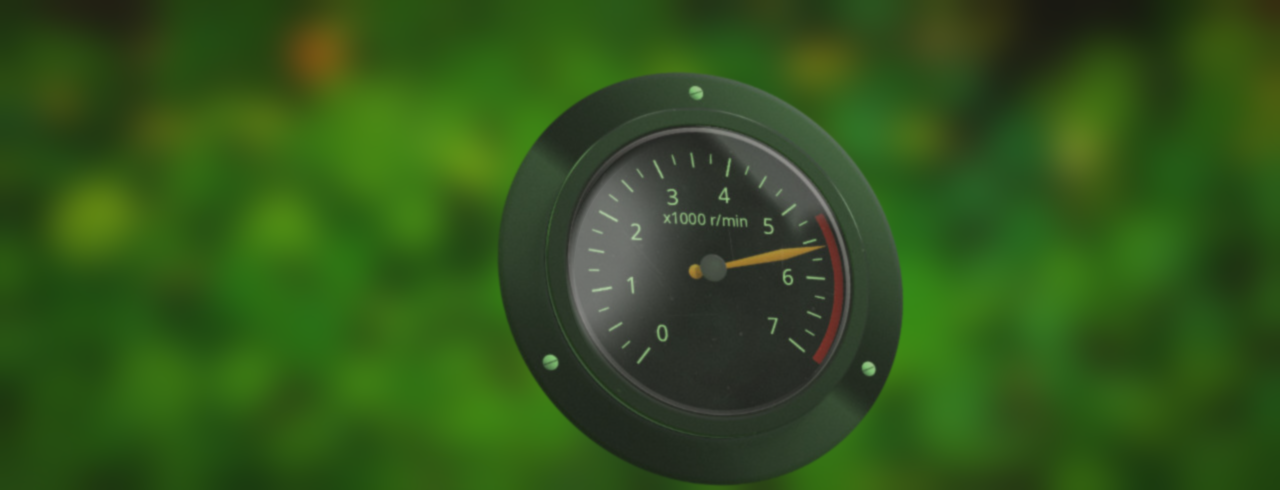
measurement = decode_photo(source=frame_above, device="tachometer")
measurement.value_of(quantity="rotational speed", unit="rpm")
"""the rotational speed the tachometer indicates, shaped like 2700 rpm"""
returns 5625 rpm
